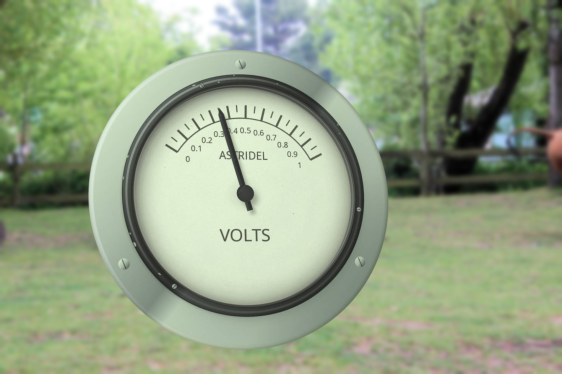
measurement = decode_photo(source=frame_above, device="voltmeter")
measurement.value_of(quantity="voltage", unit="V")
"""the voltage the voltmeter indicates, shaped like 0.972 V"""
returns 0.35 V
